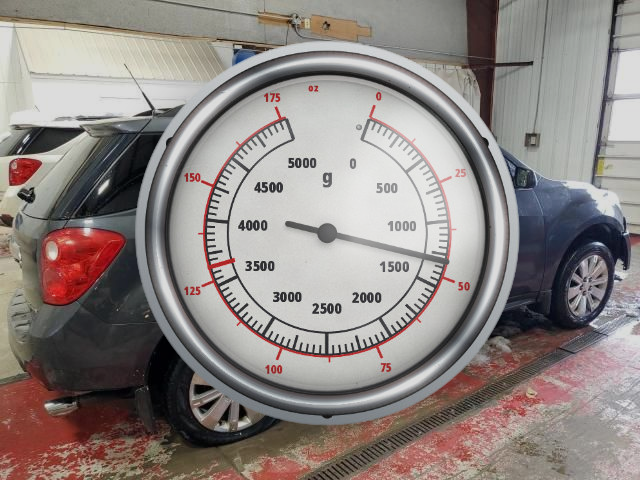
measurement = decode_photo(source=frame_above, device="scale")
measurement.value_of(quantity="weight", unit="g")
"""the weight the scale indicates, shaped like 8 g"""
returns 1300 g
